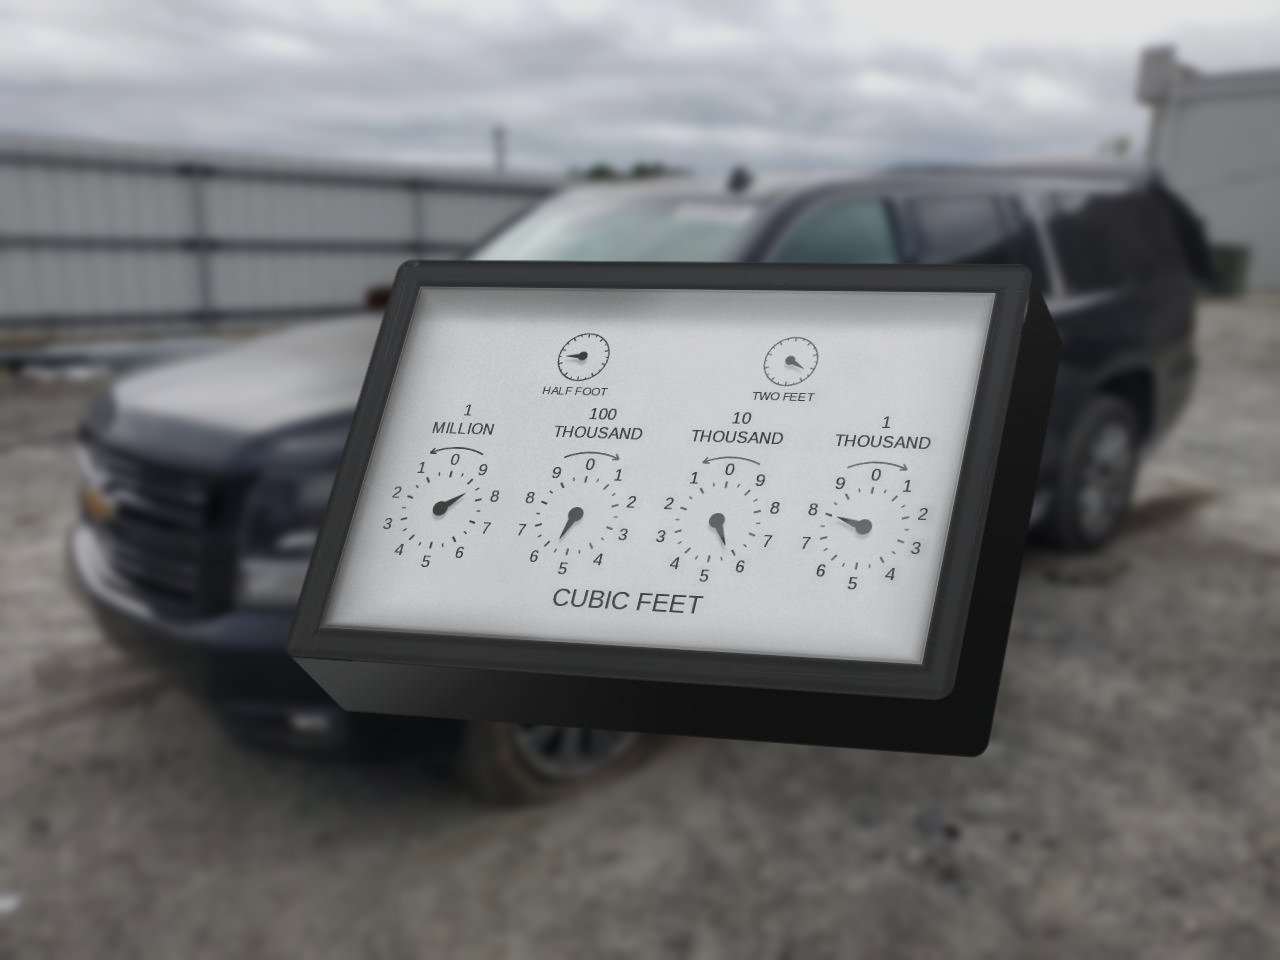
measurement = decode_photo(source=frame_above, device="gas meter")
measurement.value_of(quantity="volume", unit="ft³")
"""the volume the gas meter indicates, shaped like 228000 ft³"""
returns 855800 ft³
